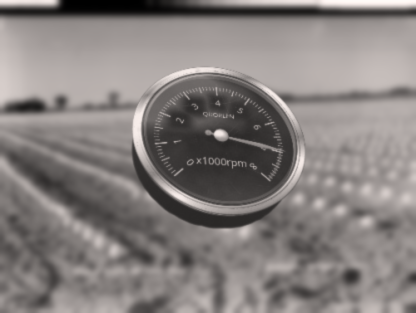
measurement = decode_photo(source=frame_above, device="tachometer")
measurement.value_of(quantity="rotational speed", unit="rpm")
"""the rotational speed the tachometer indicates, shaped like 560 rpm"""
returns 7000 rpm
